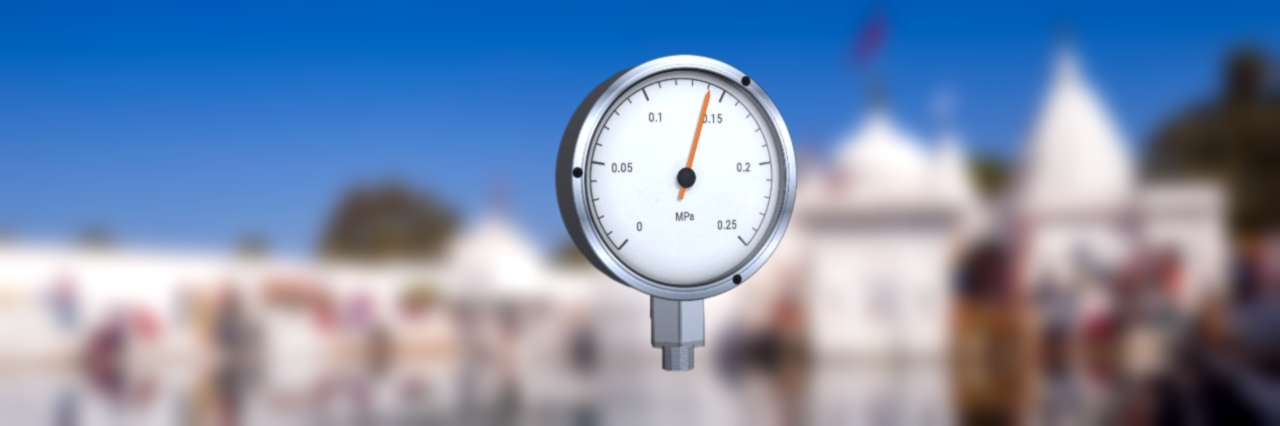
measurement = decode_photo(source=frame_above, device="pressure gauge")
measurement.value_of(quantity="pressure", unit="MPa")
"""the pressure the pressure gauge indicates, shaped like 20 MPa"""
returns 0.14 MPa
